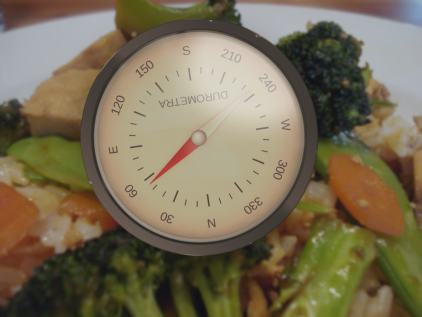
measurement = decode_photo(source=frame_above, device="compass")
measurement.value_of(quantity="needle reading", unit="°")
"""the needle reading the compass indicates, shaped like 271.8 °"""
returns 55 °
